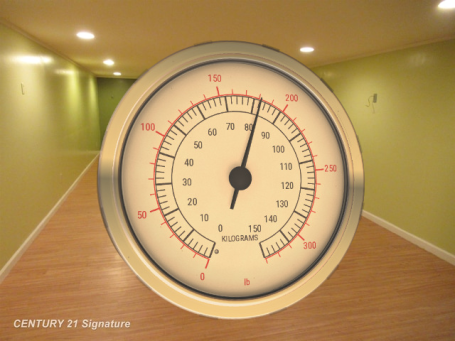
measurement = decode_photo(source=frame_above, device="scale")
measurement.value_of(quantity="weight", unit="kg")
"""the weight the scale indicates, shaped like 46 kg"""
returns 82 kg
